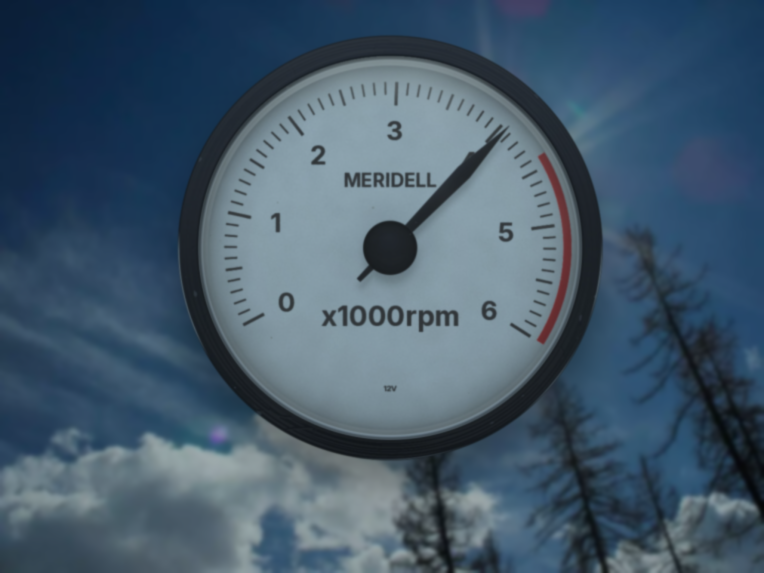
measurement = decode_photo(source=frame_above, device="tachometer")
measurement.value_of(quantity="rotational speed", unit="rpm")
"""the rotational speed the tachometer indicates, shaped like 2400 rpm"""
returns 4050 rpm
